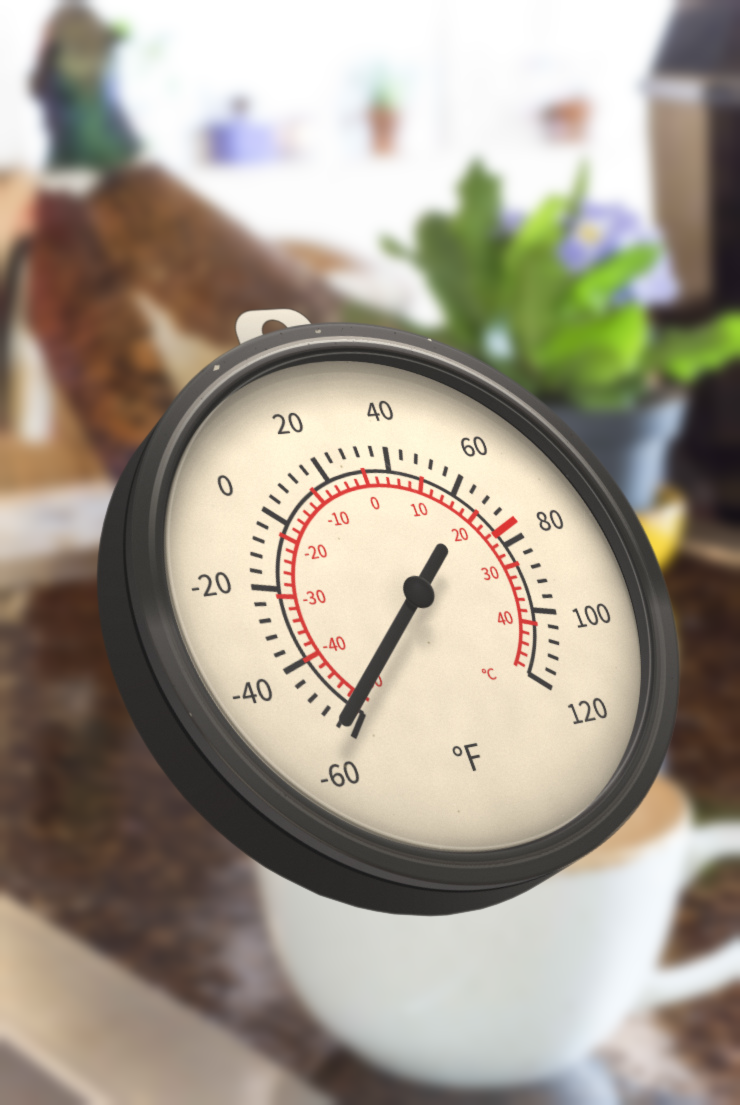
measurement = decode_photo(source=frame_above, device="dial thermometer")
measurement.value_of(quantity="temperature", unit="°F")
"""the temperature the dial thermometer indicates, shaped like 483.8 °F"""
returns -56 °F
